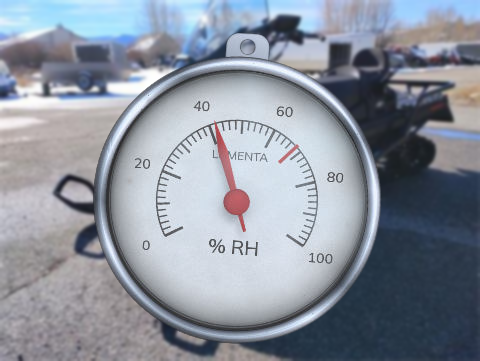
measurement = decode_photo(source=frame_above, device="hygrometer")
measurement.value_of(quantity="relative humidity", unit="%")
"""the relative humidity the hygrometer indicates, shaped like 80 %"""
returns 42 %
